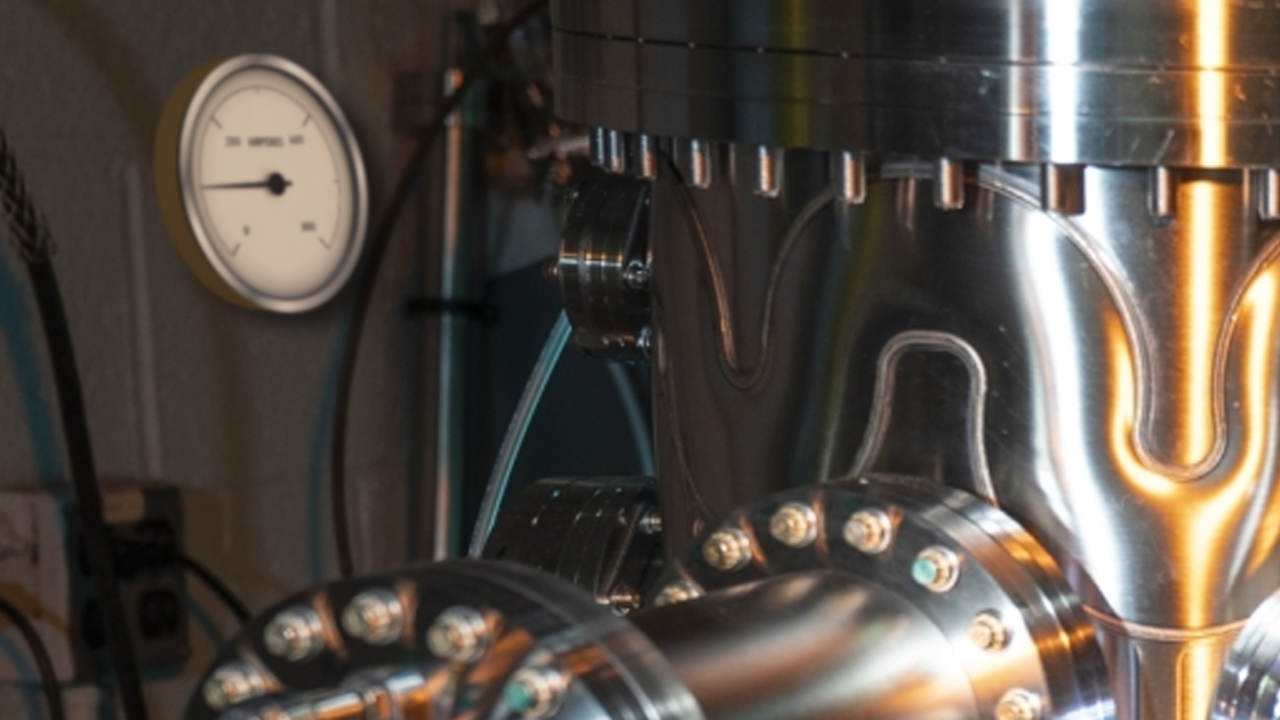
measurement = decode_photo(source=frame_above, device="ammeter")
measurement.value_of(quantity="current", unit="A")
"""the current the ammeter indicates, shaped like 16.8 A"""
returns 100 A
